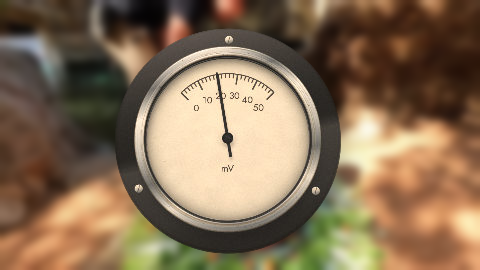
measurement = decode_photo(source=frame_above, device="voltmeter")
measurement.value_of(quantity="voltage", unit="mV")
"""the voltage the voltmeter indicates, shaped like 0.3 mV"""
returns 20 mV
